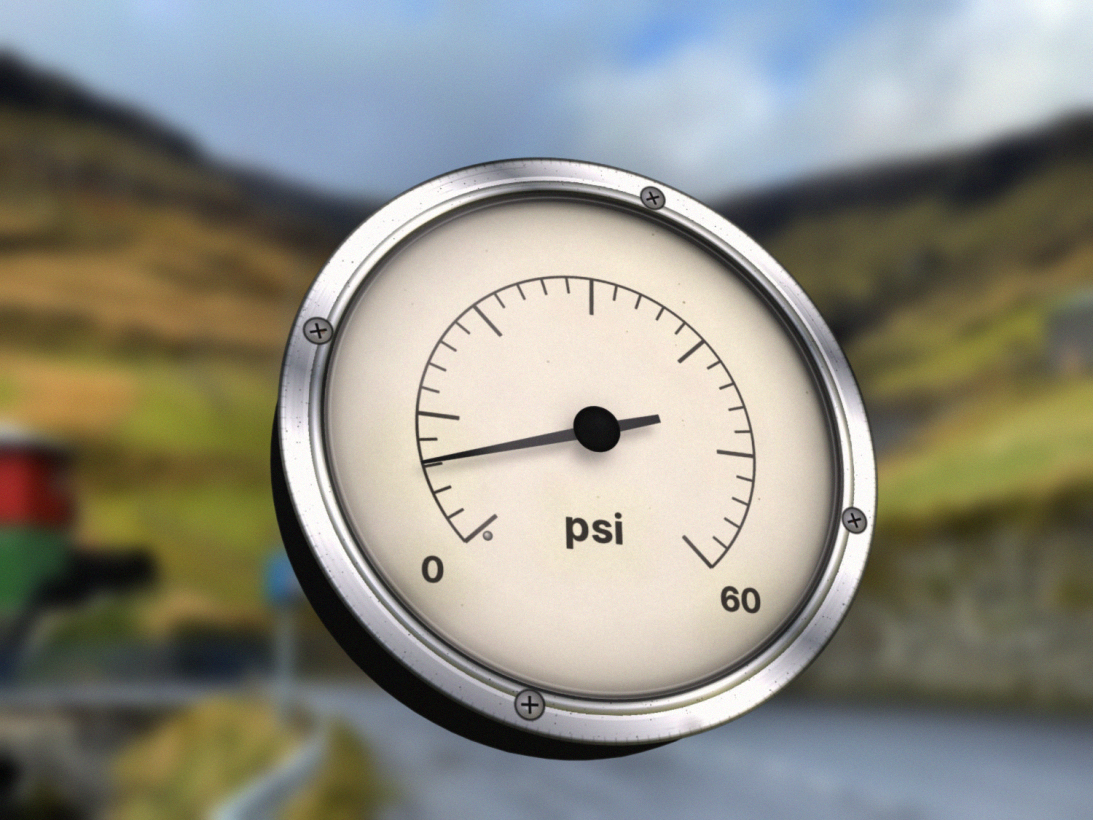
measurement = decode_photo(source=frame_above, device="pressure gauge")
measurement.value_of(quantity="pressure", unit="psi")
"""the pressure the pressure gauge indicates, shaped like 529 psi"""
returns 6 psi
